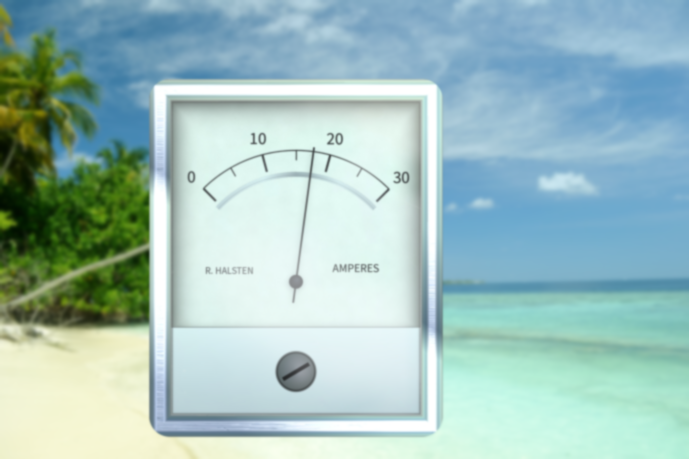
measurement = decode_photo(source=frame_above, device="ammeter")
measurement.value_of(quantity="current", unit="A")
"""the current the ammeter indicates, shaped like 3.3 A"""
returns 17.5 A
